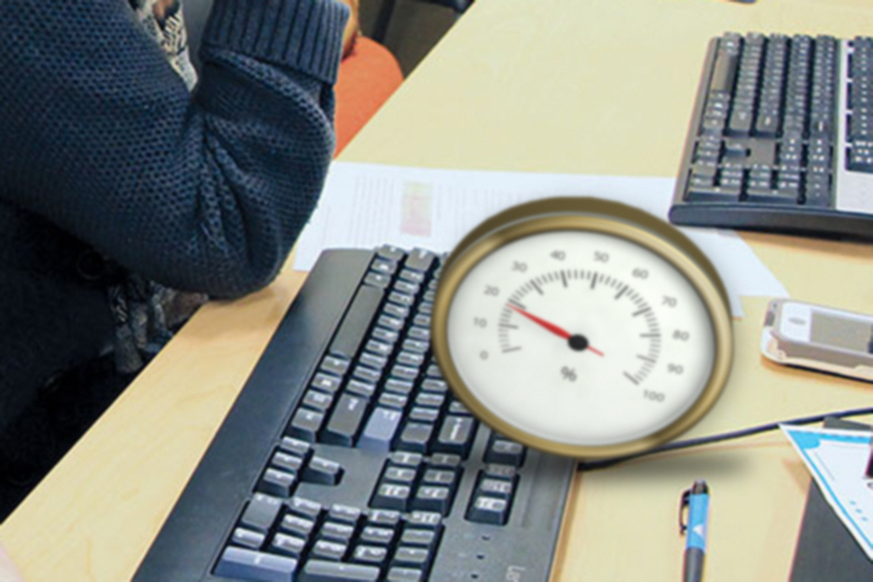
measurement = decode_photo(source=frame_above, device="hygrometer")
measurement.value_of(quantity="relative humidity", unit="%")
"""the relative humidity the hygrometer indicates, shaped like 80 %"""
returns 20 %
